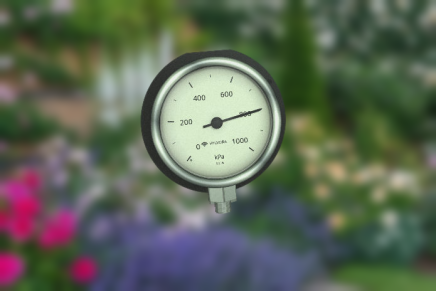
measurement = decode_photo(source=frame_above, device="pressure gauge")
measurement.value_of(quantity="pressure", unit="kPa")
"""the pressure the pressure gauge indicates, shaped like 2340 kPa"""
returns 800 kPa
